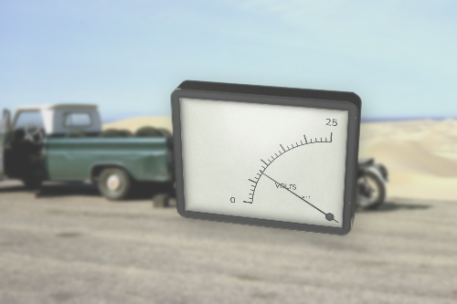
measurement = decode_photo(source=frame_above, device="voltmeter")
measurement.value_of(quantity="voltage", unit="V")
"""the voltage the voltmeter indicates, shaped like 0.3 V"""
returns 8 V
